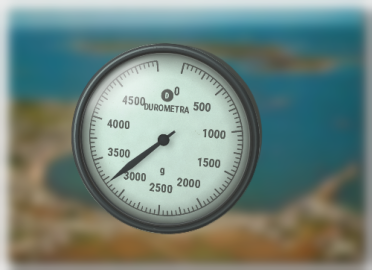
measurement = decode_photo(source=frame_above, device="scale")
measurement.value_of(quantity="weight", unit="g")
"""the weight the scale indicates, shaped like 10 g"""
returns 3200 g
